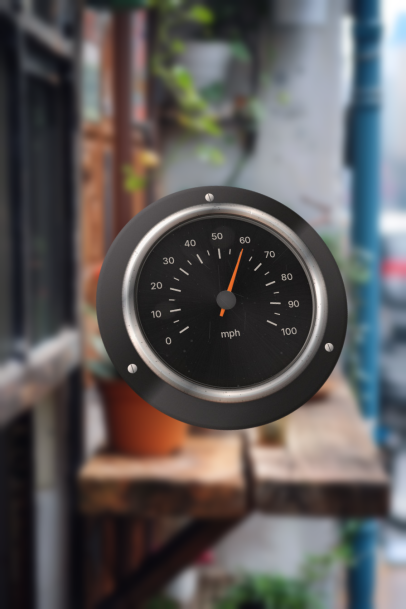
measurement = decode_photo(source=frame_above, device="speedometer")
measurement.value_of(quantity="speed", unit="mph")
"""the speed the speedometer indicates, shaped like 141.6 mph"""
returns 60 mph
